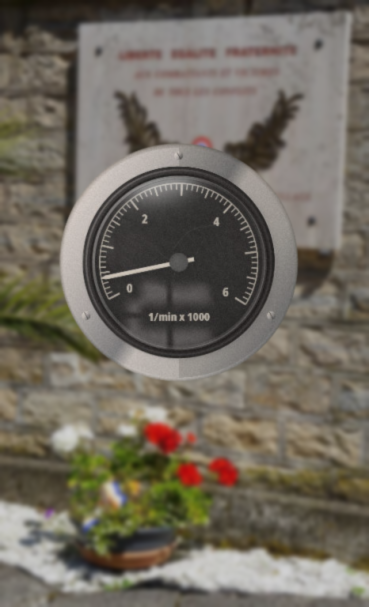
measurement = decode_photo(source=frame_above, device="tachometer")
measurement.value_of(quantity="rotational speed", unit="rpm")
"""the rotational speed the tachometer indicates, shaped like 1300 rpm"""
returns 400 rpm
